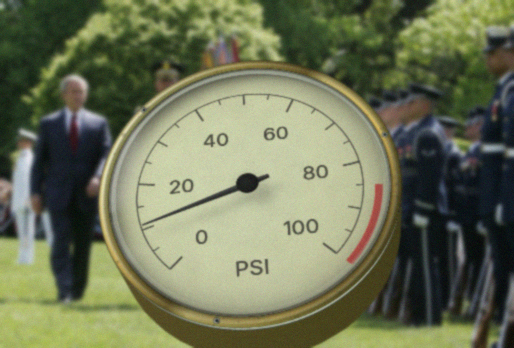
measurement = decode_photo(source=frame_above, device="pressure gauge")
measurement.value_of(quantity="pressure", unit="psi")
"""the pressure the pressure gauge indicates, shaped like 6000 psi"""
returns 10 psi
